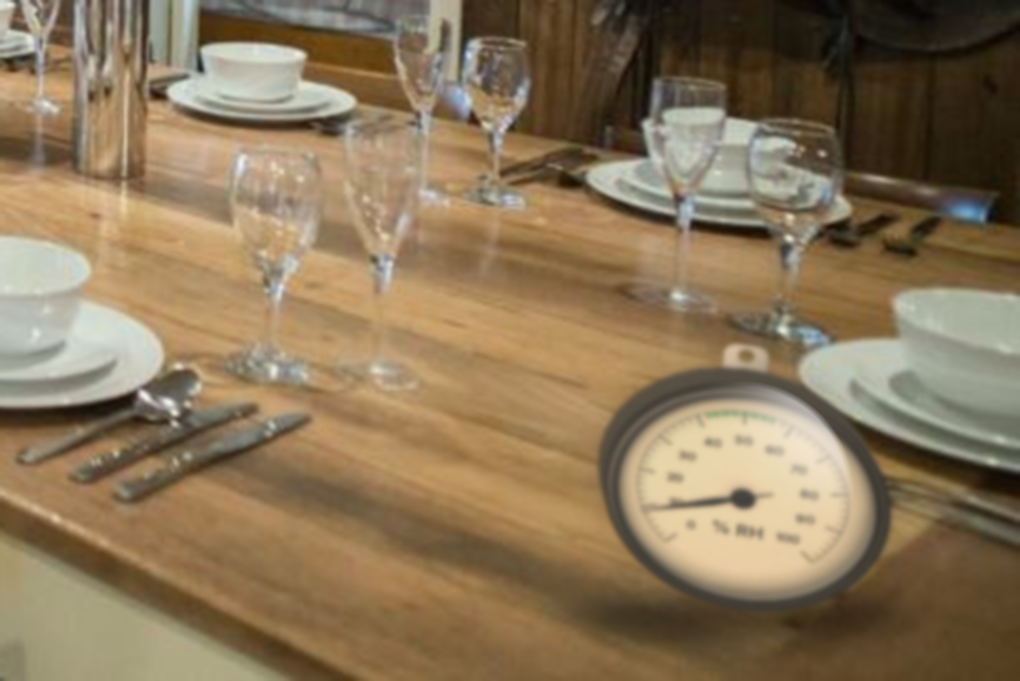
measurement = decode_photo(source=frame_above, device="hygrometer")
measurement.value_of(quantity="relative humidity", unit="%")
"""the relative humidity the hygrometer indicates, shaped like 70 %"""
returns 10 %
